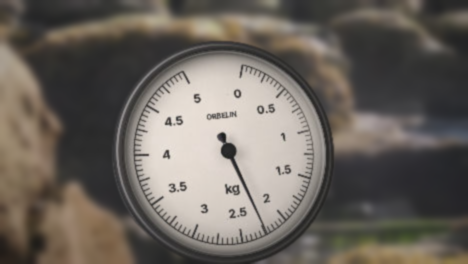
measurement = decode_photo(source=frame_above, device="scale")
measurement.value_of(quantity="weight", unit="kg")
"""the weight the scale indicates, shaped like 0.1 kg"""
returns 2.25 kg
